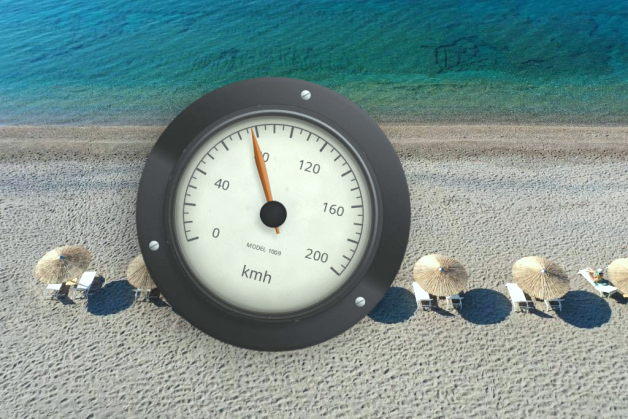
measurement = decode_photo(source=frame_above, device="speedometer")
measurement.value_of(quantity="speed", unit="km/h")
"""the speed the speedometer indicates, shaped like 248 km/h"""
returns 77.5 km/h
